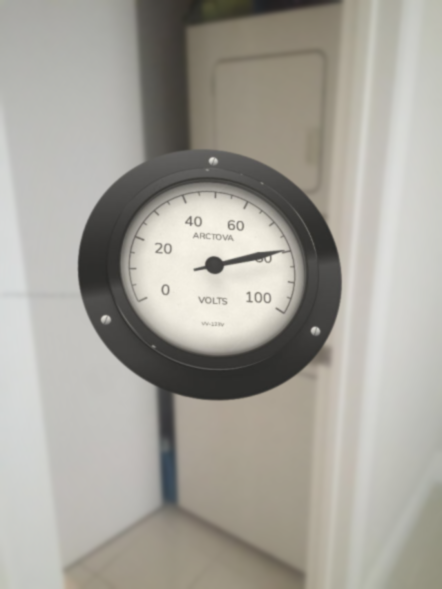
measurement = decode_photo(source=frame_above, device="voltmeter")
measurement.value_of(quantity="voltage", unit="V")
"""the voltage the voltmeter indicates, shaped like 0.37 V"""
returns 80 V
